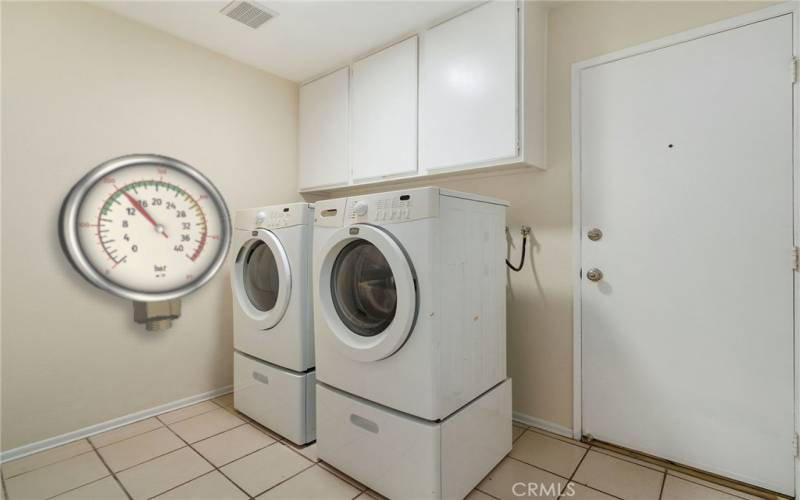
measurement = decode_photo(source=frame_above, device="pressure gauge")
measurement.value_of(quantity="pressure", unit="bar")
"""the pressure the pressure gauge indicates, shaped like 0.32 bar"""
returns 14 bar
